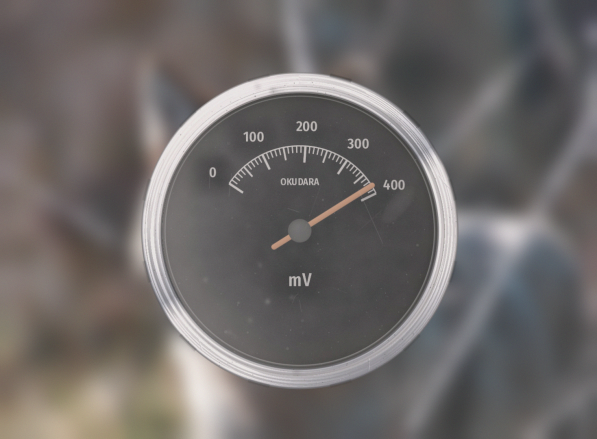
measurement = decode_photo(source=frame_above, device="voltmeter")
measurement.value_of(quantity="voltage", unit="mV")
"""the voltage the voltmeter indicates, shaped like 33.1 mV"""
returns 380 mV
